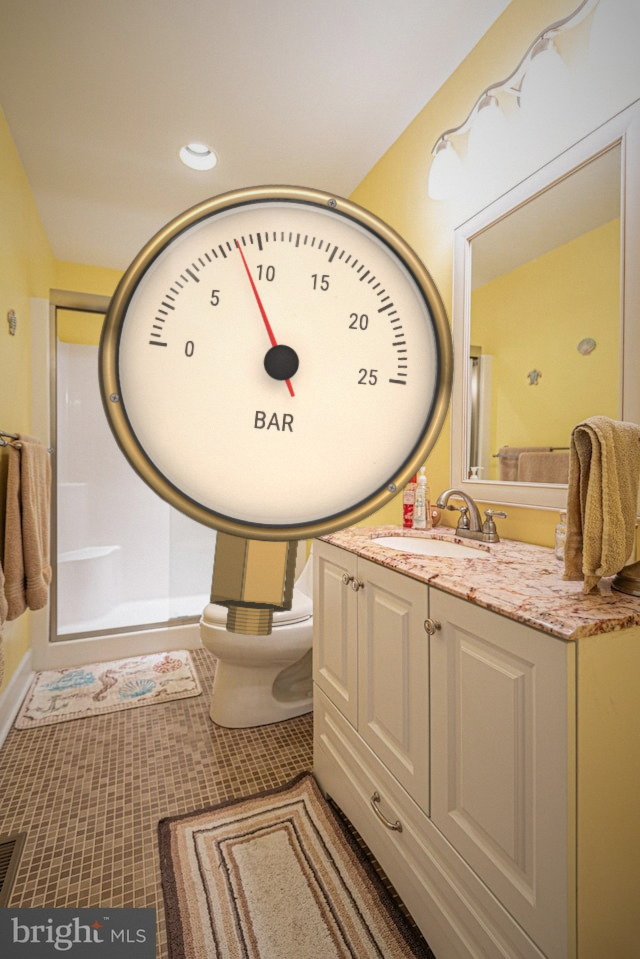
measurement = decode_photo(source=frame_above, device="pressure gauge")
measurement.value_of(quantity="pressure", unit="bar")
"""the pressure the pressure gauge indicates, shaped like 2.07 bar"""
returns 8.5 bar
